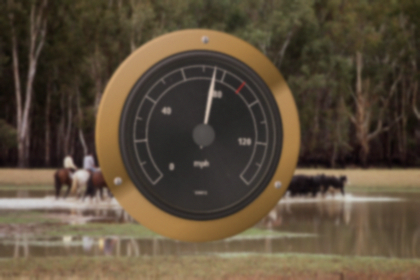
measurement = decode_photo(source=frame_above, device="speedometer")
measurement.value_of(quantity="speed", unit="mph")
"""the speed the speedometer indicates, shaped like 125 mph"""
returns 75 mph
